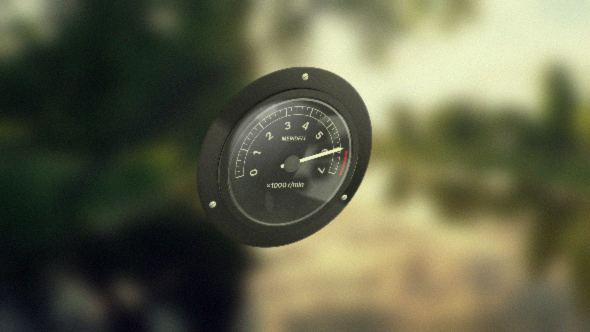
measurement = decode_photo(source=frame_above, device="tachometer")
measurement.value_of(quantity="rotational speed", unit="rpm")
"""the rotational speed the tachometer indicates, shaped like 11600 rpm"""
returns 6000 rpm
